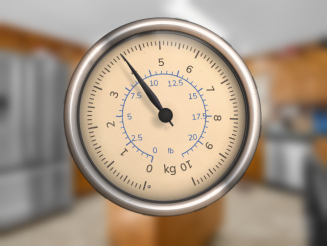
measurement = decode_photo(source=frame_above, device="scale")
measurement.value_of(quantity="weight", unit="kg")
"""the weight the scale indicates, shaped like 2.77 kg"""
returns 4 kg
